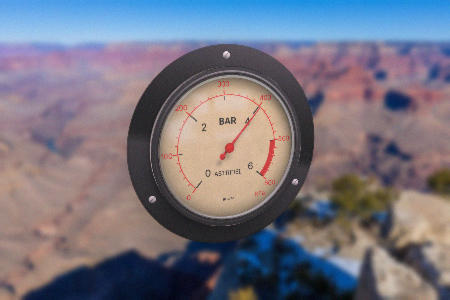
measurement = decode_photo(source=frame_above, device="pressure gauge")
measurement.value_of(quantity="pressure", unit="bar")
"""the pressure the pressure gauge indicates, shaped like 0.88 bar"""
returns 4 bar
